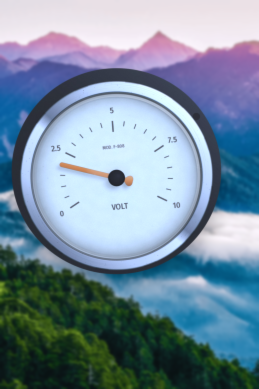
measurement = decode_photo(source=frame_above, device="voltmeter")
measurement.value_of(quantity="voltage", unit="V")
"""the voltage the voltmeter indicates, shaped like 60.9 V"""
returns 2 V
